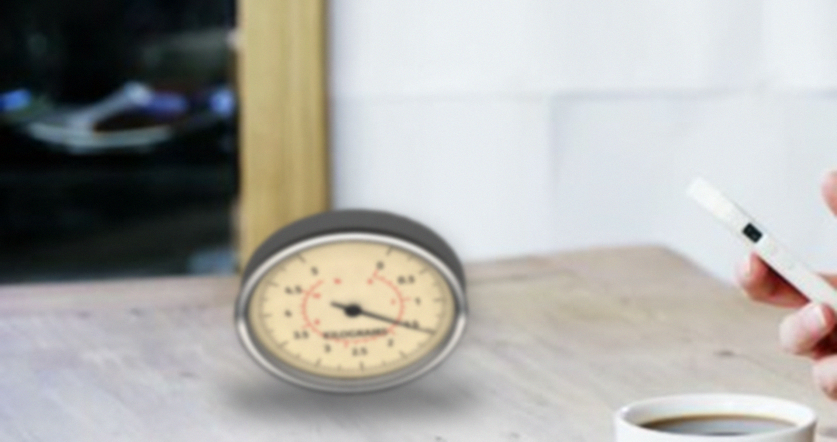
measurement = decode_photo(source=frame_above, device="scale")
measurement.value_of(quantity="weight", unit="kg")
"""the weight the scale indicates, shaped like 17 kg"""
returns 1.5 kg
